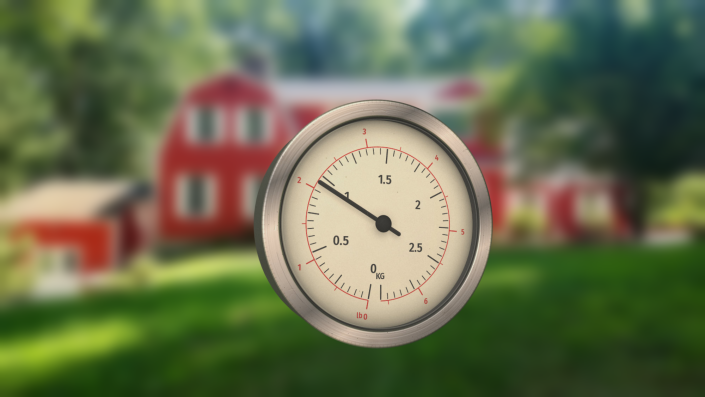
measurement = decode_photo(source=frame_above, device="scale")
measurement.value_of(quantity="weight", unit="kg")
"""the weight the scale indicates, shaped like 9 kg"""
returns 0.95 kg
